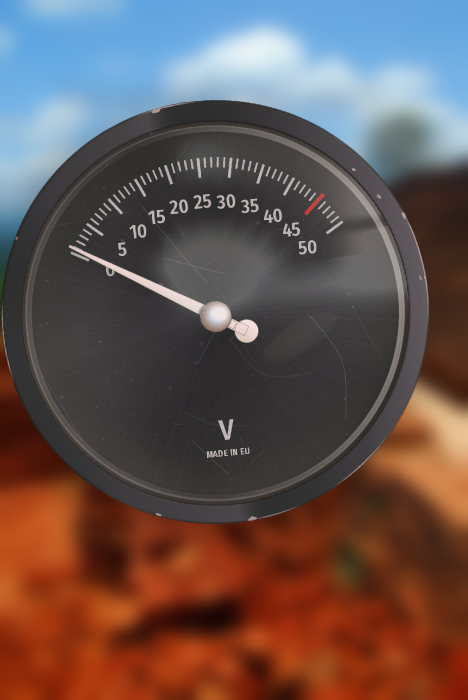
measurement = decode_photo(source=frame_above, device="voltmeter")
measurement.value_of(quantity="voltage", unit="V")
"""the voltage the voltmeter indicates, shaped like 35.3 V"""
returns 1 V
